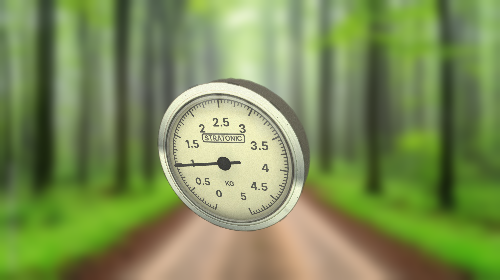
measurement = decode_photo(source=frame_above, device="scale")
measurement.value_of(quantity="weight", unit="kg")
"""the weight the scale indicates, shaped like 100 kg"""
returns 1 kg
